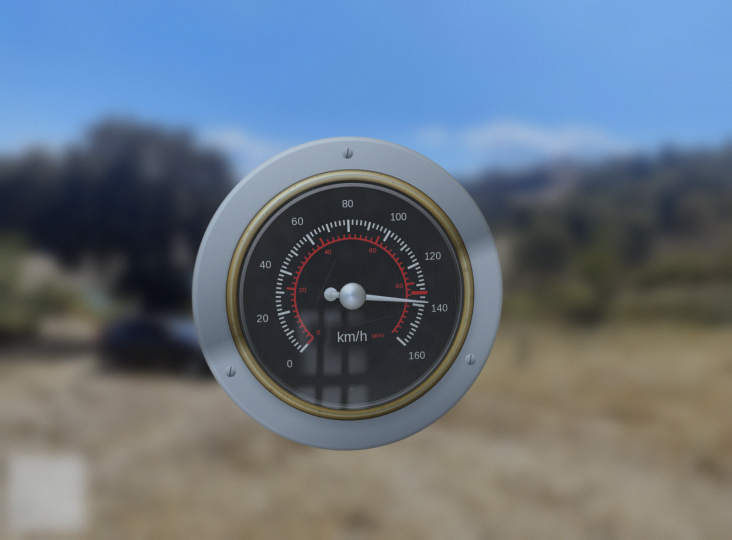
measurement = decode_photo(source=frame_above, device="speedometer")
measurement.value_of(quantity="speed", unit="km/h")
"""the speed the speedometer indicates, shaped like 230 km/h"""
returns 138 km/h
